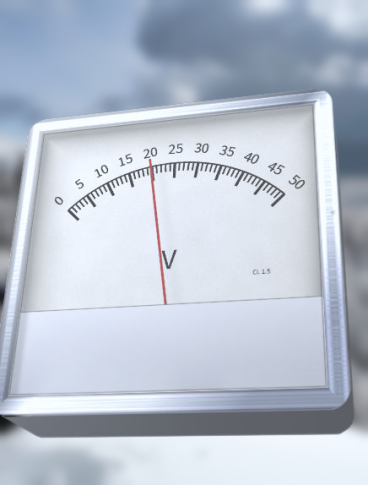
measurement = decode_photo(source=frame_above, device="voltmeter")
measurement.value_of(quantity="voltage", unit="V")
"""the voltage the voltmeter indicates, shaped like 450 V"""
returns 20 V
